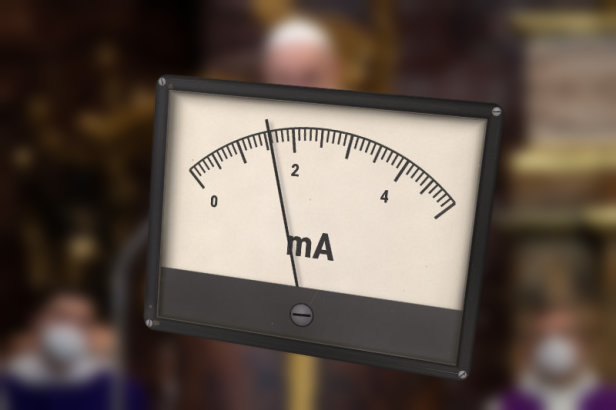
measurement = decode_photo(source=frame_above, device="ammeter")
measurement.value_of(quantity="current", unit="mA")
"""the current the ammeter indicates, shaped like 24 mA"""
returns 1.6 mA
